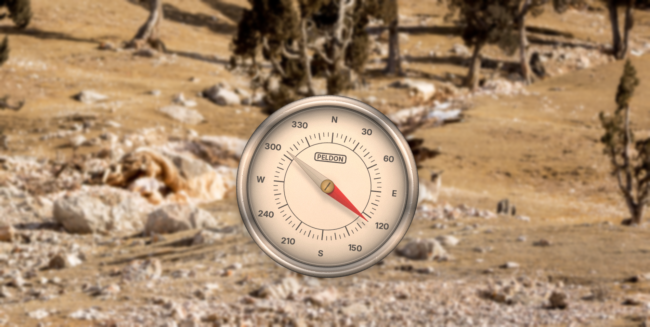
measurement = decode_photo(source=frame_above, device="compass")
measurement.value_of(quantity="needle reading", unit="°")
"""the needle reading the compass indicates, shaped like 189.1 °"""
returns 125 °
